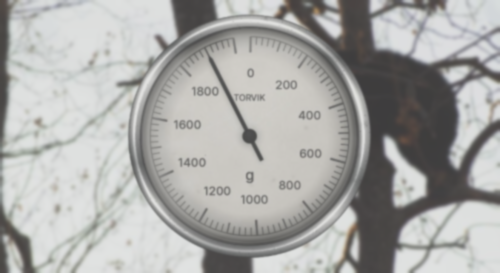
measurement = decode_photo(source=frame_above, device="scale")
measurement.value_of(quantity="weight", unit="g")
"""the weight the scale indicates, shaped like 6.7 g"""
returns 1900 g
